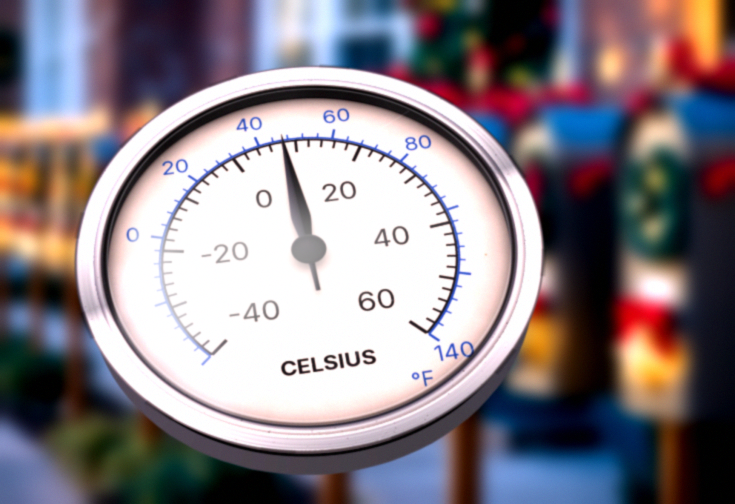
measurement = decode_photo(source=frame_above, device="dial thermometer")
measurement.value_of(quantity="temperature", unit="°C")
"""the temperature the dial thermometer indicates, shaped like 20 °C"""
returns 8 °C
